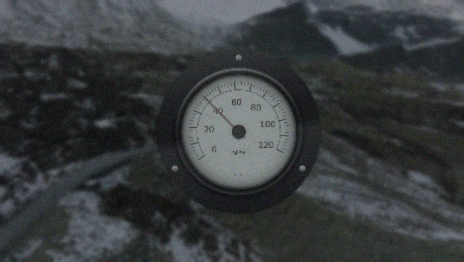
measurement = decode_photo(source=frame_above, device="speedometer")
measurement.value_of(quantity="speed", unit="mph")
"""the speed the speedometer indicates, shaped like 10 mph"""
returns 40 mph
